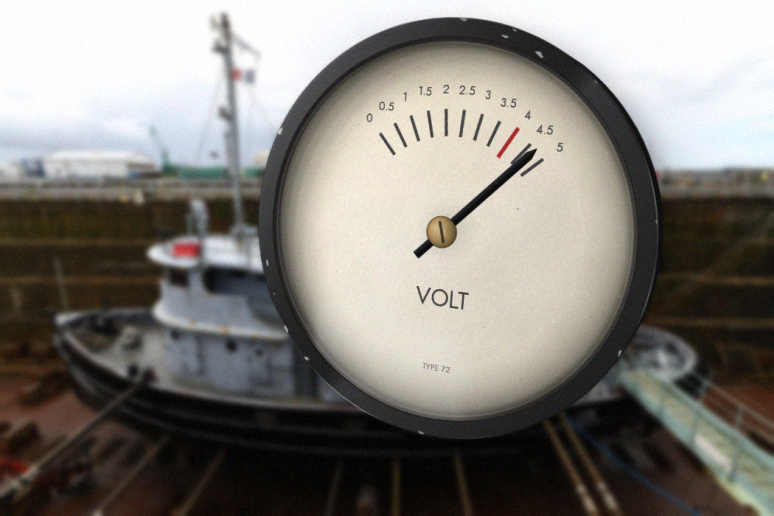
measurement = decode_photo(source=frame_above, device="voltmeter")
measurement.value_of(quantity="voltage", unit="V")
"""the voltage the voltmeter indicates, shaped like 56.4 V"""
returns 4.75 V
